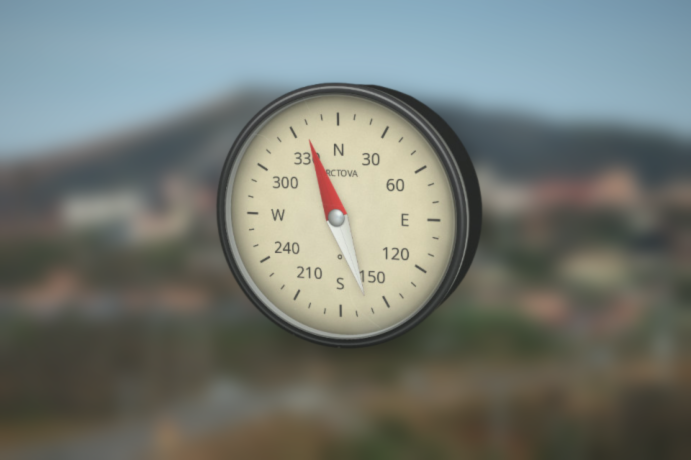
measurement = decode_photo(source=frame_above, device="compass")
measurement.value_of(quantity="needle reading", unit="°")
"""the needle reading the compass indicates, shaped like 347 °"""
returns 340 °
